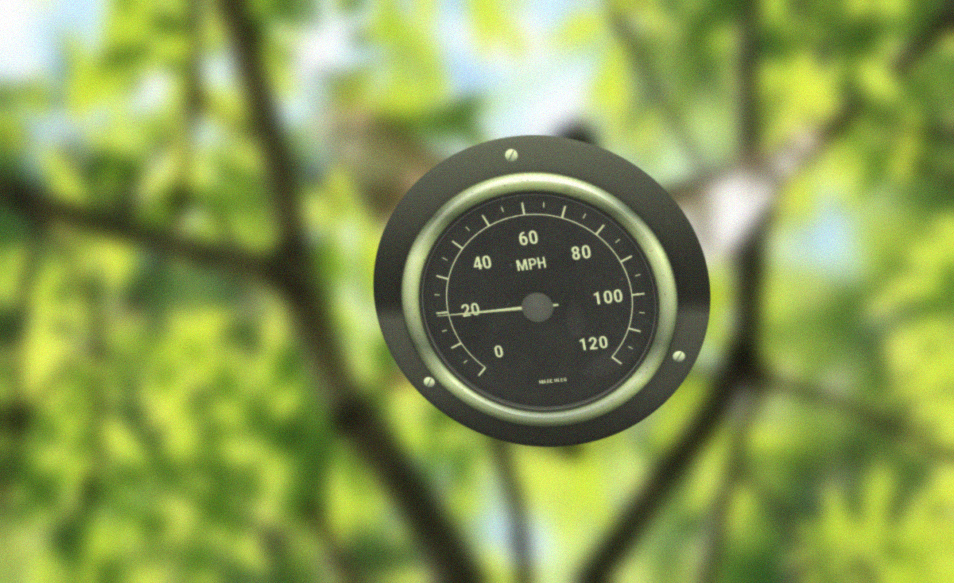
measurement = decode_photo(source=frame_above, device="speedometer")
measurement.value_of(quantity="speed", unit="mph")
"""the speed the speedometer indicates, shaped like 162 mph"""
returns 20 mph
